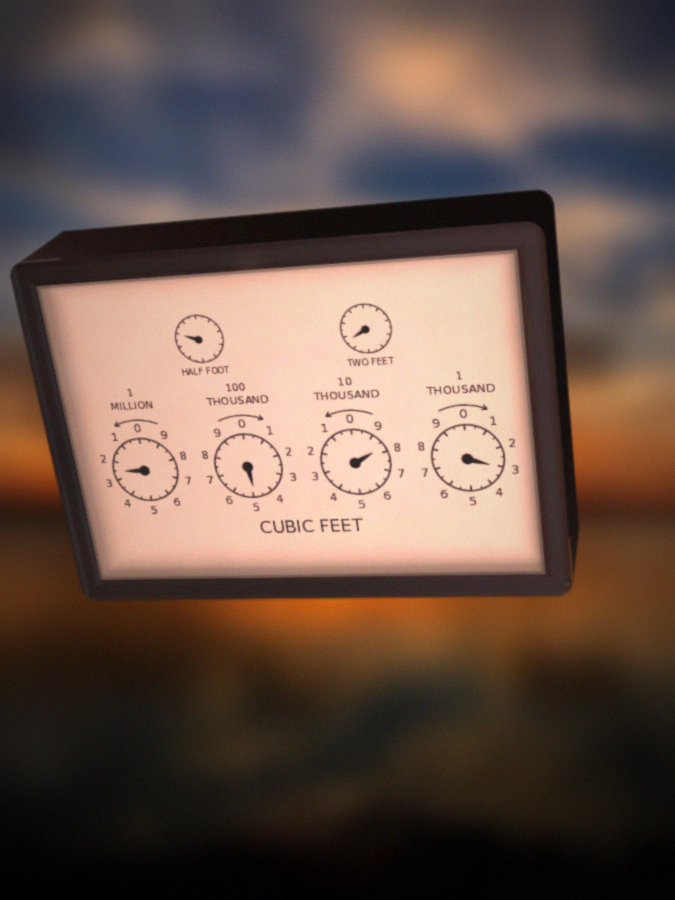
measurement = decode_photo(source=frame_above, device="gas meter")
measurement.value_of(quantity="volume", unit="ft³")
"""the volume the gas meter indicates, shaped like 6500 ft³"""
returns 248300 ft³
